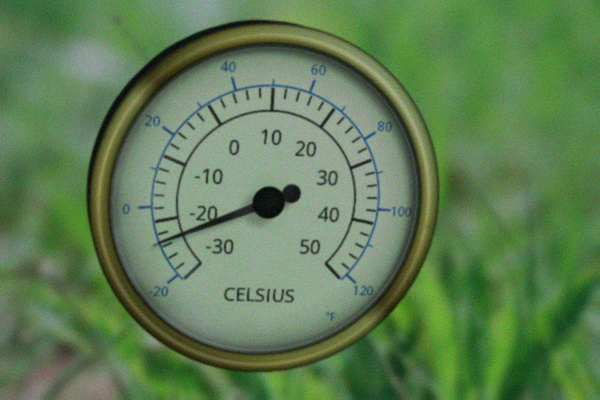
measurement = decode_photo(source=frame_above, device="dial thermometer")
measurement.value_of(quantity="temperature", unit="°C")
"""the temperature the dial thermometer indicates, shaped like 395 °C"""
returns -23 °C
